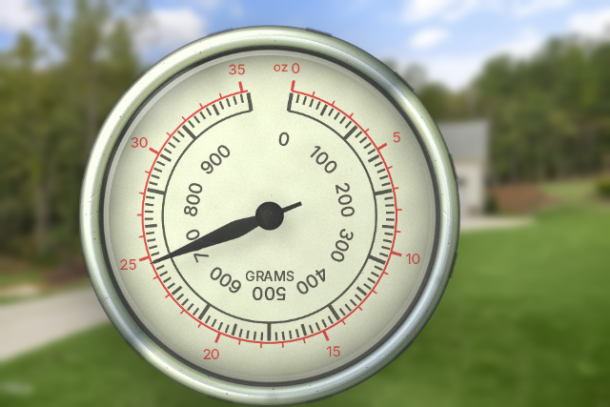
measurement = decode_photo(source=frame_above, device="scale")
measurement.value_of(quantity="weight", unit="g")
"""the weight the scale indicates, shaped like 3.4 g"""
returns 700 g
